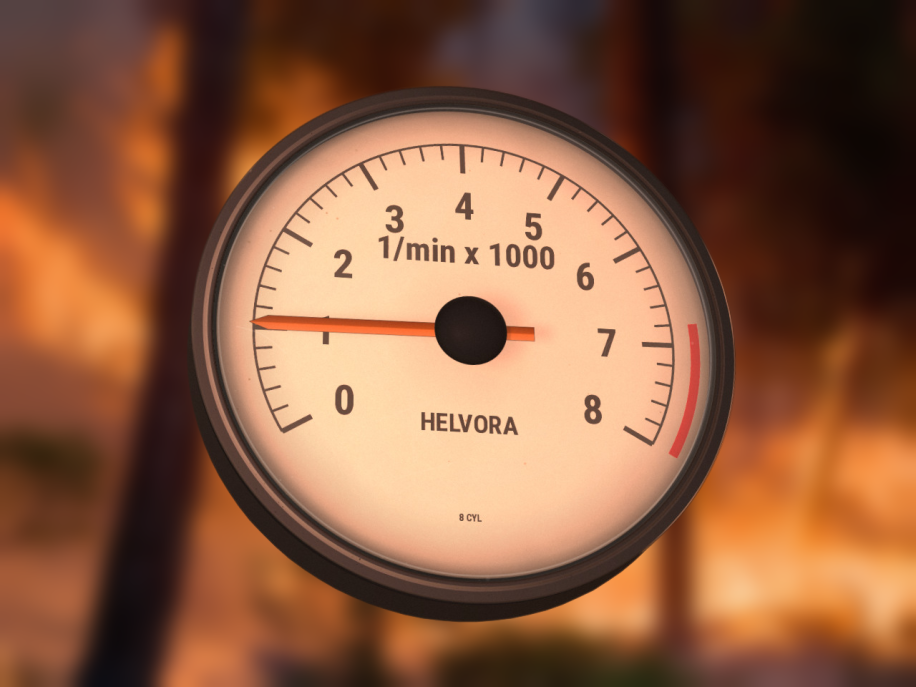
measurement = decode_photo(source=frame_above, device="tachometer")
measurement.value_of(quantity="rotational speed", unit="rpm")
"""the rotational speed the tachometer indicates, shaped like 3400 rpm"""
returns 1000 rpm
